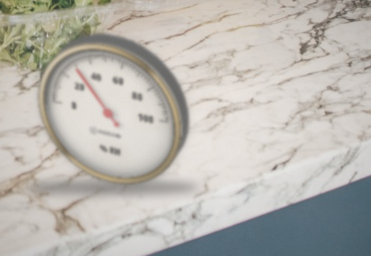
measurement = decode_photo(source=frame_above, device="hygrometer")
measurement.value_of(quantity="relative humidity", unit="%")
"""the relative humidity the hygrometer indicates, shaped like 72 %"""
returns 30 %
